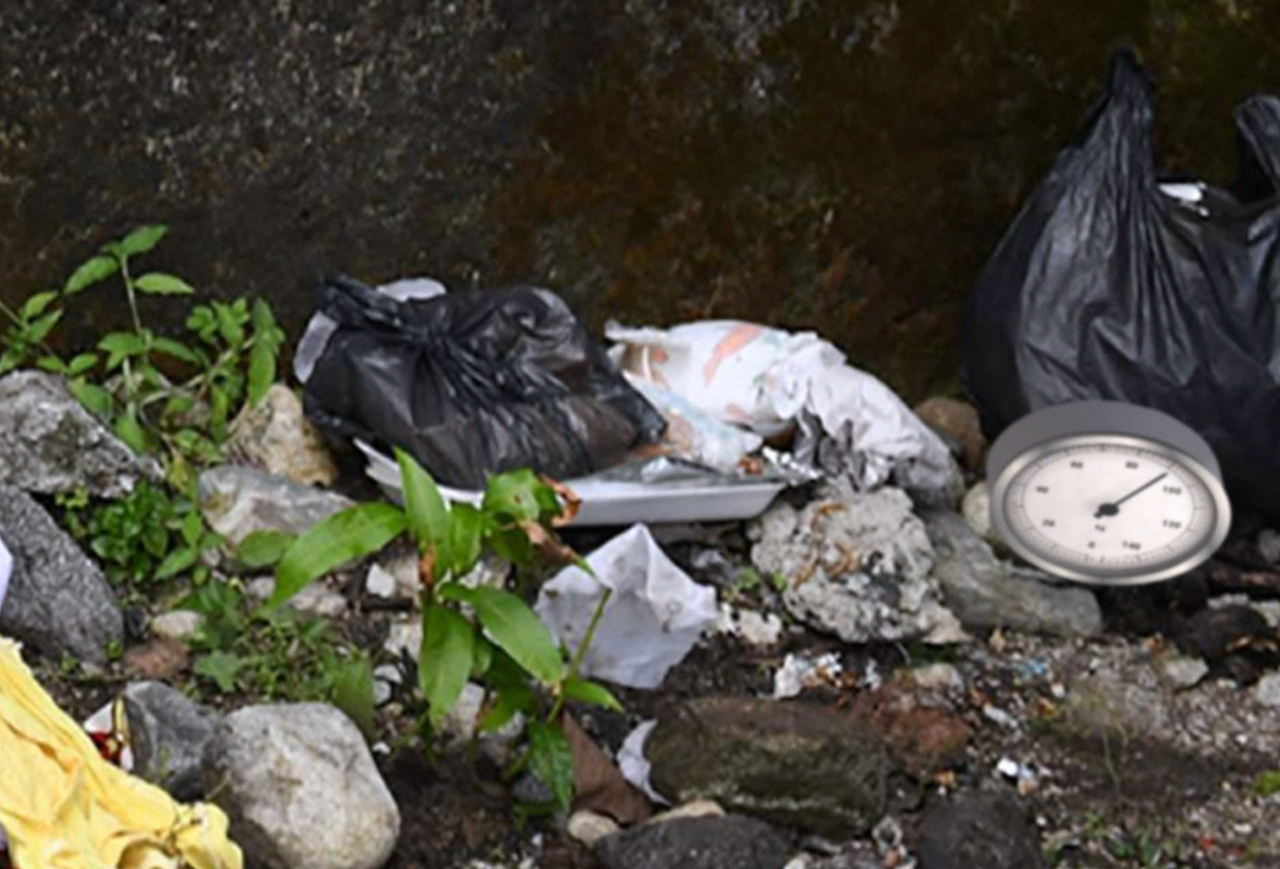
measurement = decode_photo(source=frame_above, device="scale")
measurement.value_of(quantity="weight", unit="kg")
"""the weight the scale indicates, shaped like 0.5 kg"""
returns 90 kg
